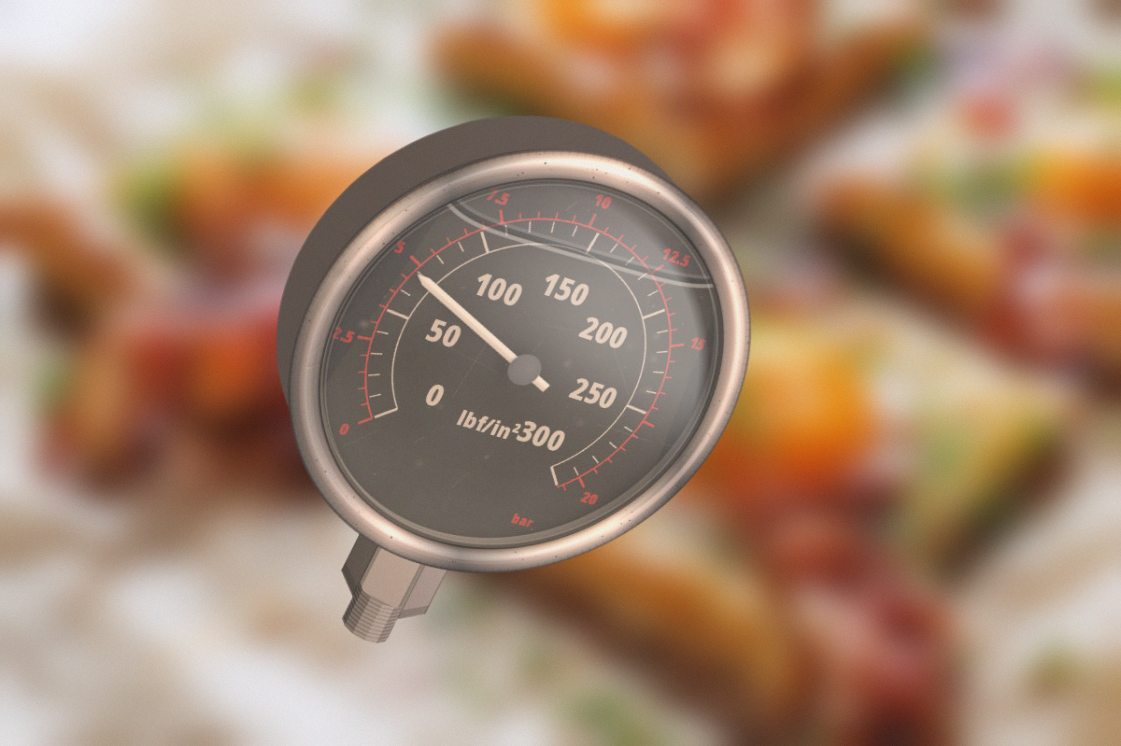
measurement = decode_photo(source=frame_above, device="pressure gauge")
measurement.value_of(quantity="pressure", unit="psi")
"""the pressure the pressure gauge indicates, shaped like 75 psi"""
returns 70 psi
